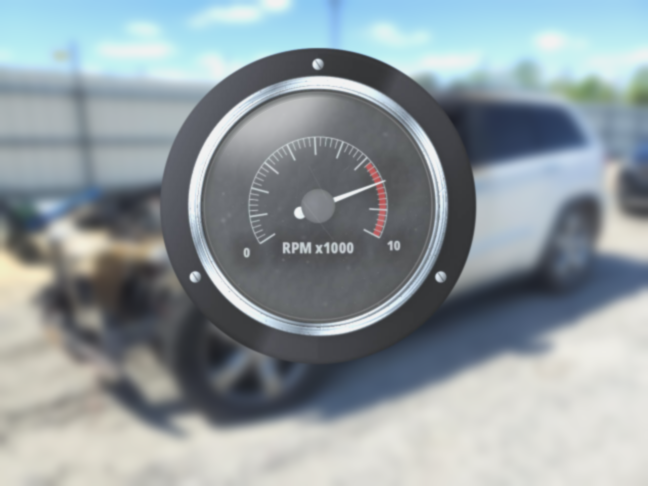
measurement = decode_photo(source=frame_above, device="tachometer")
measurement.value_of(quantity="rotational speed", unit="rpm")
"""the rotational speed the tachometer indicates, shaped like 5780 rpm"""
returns 8000 rpm
